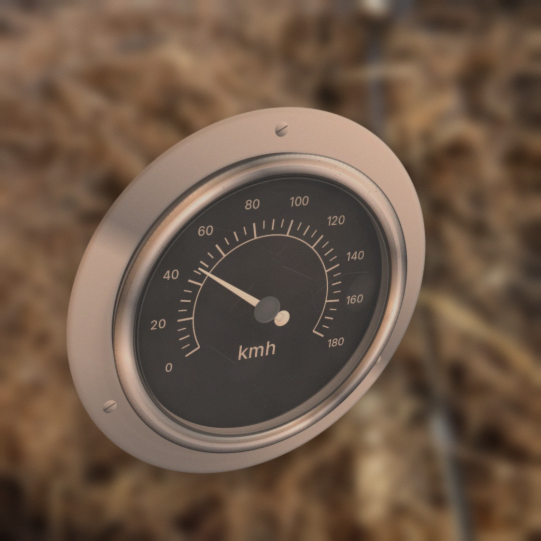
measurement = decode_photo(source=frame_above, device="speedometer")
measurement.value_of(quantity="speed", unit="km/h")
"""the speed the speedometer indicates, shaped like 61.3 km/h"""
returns 47.5 km/h
